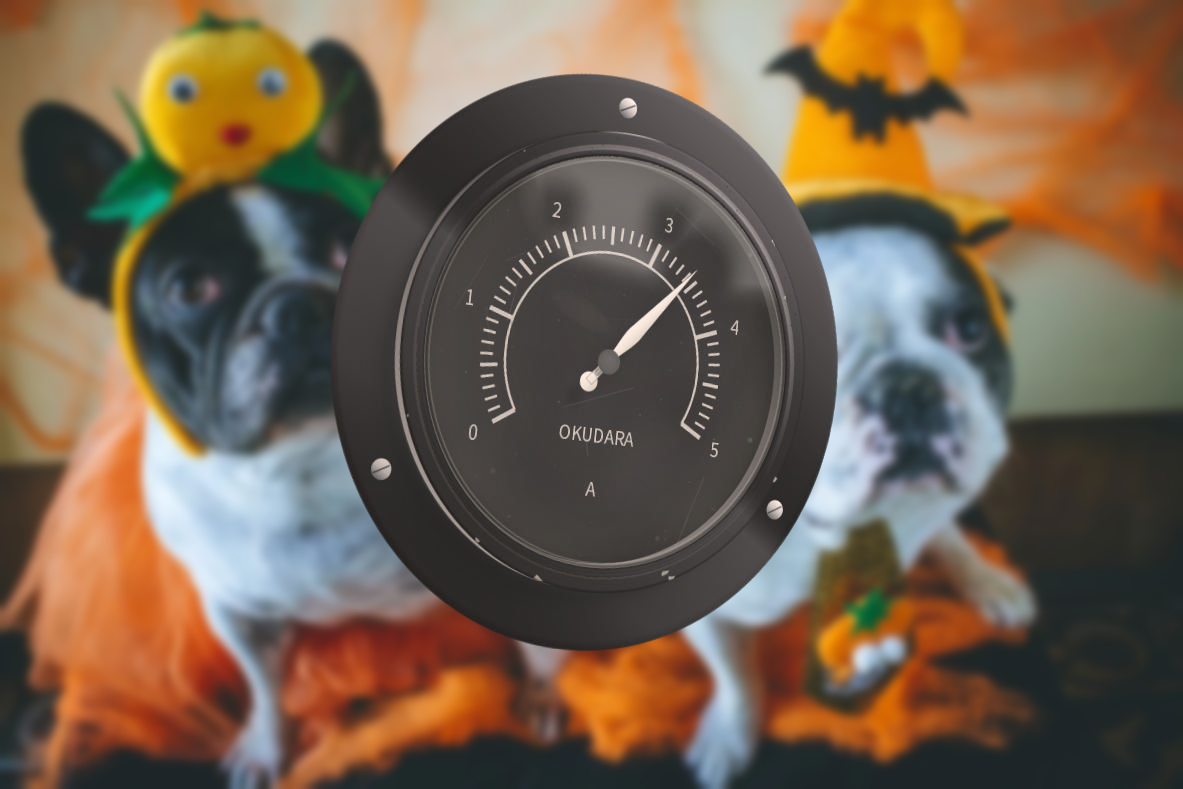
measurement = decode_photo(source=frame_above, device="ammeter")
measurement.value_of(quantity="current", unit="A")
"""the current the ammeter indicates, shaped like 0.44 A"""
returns 3.4 A
